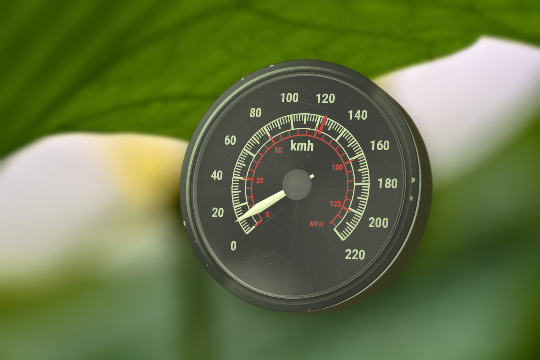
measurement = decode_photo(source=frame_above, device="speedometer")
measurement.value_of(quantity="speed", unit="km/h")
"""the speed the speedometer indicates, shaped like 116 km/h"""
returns 10 km/h
